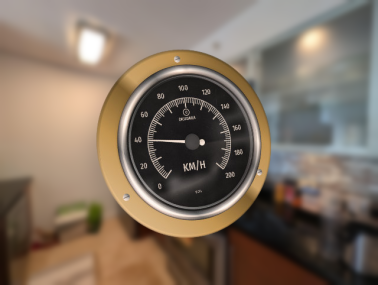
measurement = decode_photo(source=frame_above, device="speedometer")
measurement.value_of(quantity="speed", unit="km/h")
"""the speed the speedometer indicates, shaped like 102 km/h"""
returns 40 km/h
